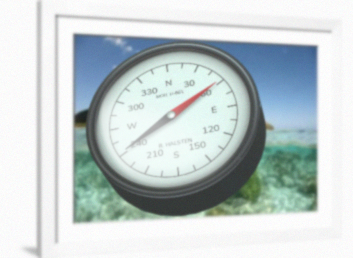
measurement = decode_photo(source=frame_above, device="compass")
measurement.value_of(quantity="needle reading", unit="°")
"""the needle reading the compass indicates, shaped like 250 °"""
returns 60 °
